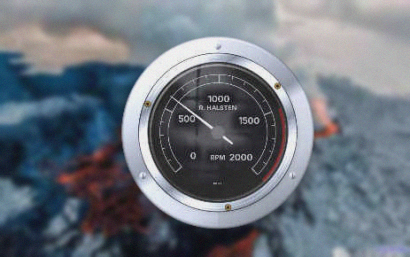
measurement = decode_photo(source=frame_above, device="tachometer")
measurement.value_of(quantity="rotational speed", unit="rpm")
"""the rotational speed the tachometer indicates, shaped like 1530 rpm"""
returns 600 rpm
